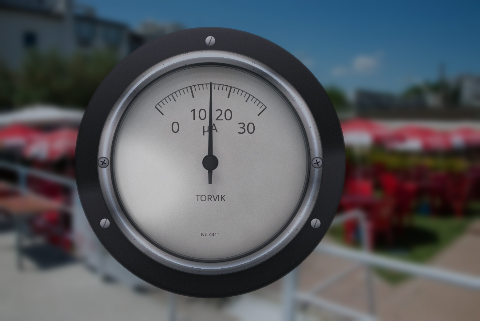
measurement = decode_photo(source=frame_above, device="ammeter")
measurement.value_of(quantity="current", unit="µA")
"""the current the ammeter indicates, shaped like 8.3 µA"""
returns 15 µA
